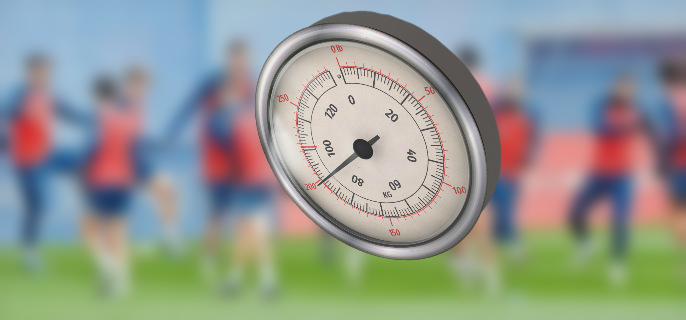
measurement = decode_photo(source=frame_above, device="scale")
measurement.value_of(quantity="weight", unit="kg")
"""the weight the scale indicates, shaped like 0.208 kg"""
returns 90 kg
